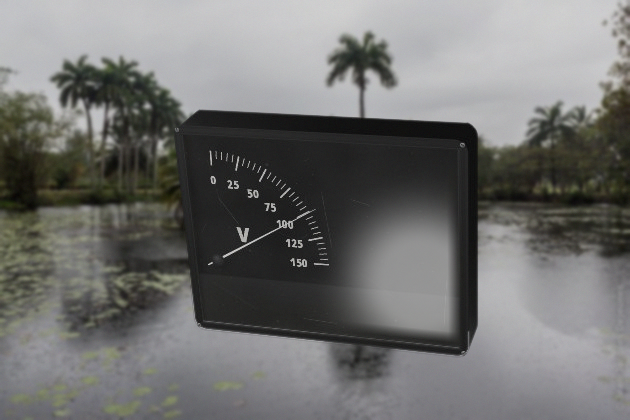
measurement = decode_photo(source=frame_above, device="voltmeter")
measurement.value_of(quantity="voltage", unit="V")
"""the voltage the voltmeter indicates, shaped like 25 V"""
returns 100 V
